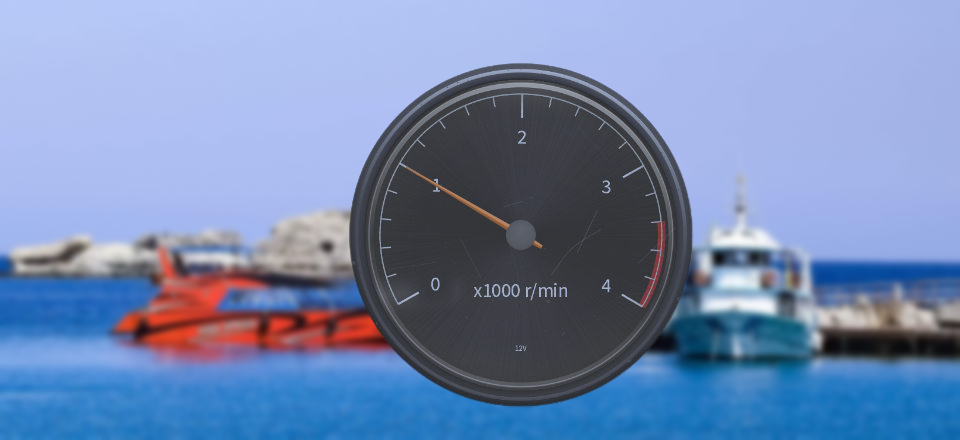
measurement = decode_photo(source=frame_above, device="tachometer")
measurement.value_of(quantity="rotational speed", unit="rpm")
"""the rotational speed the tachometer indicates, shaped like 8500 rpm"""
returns 1000 rpm
